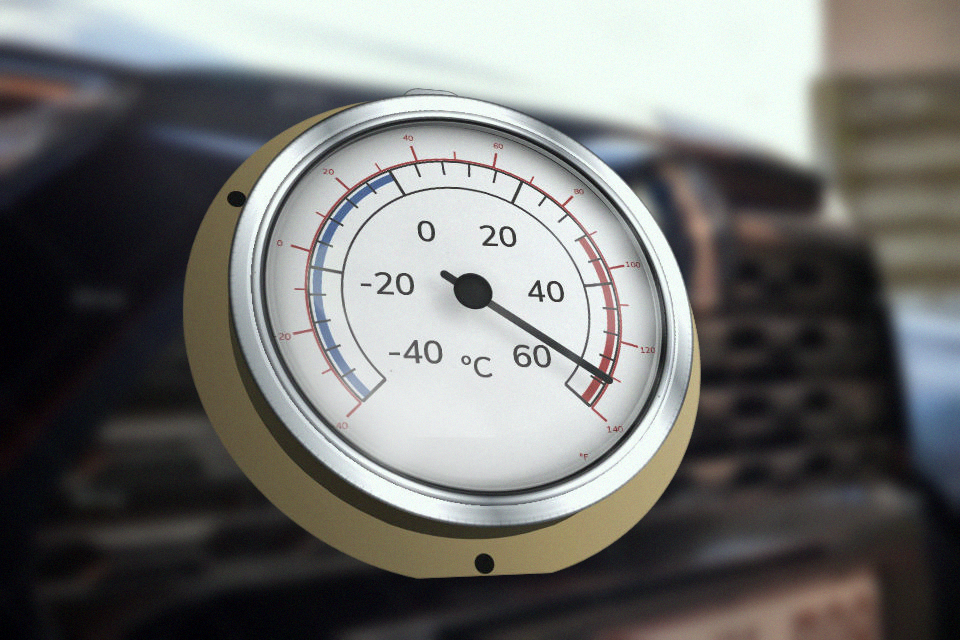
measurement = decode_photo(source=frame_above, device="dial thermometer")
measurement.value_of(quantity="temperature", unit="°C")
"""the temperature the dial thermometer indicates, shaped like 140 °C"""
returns 56 °C
